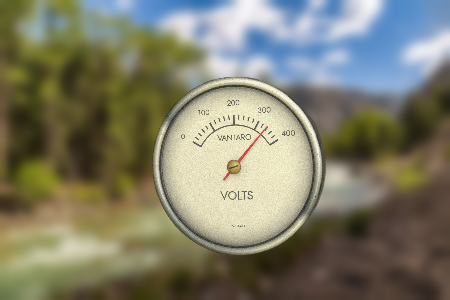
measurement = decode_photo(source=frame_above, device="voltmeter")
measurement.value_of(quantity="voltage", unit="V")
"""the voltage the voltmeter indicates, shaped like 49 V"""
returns 340 V
